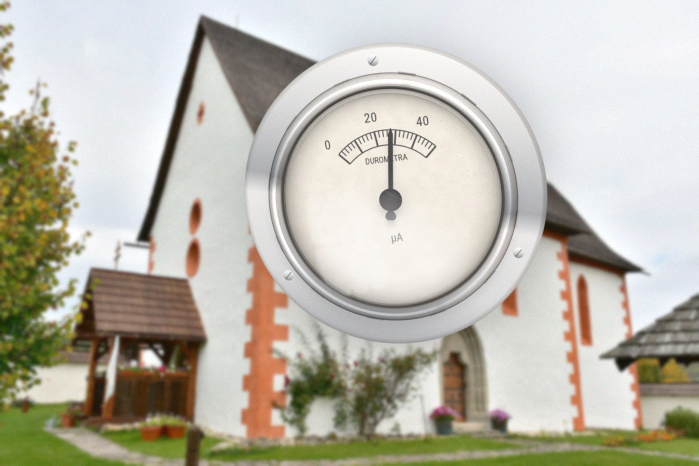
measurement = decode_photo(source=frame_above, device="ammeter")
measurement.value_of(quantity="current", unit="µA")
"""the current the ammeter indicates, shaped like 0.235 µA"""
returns 28 µA
